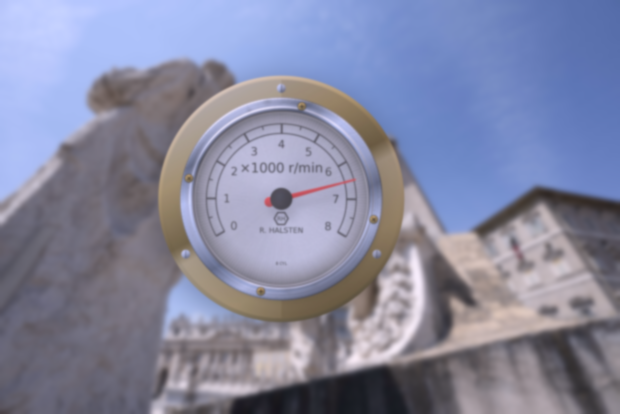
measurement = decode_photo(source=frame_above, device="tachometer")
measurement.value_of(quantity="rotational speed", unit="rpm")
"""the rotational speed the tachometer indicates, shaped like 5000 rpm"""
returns 6500 rpm
